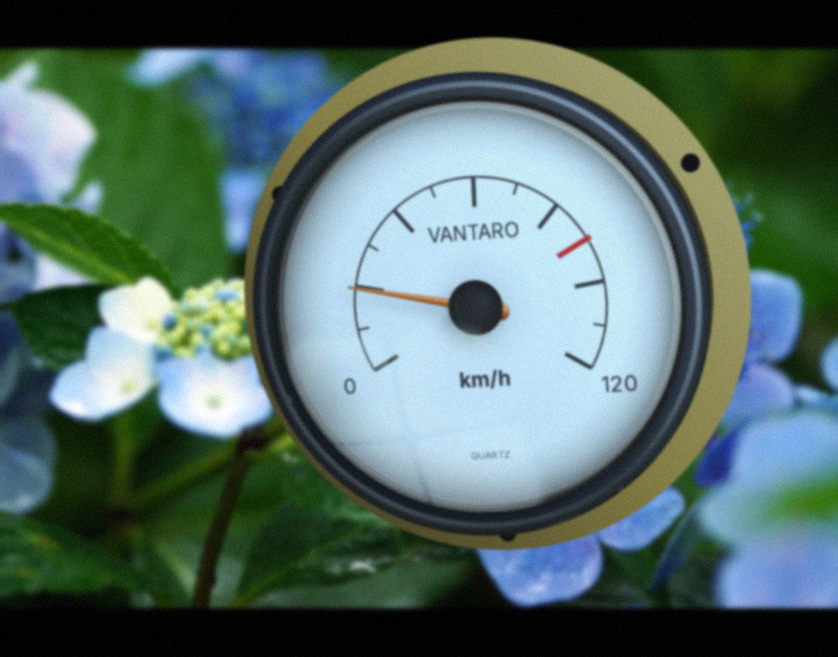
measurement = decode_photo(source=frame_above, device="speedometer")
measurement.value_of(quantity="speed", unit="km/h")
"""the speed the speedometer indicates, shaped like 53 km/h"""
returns 20 km/h
